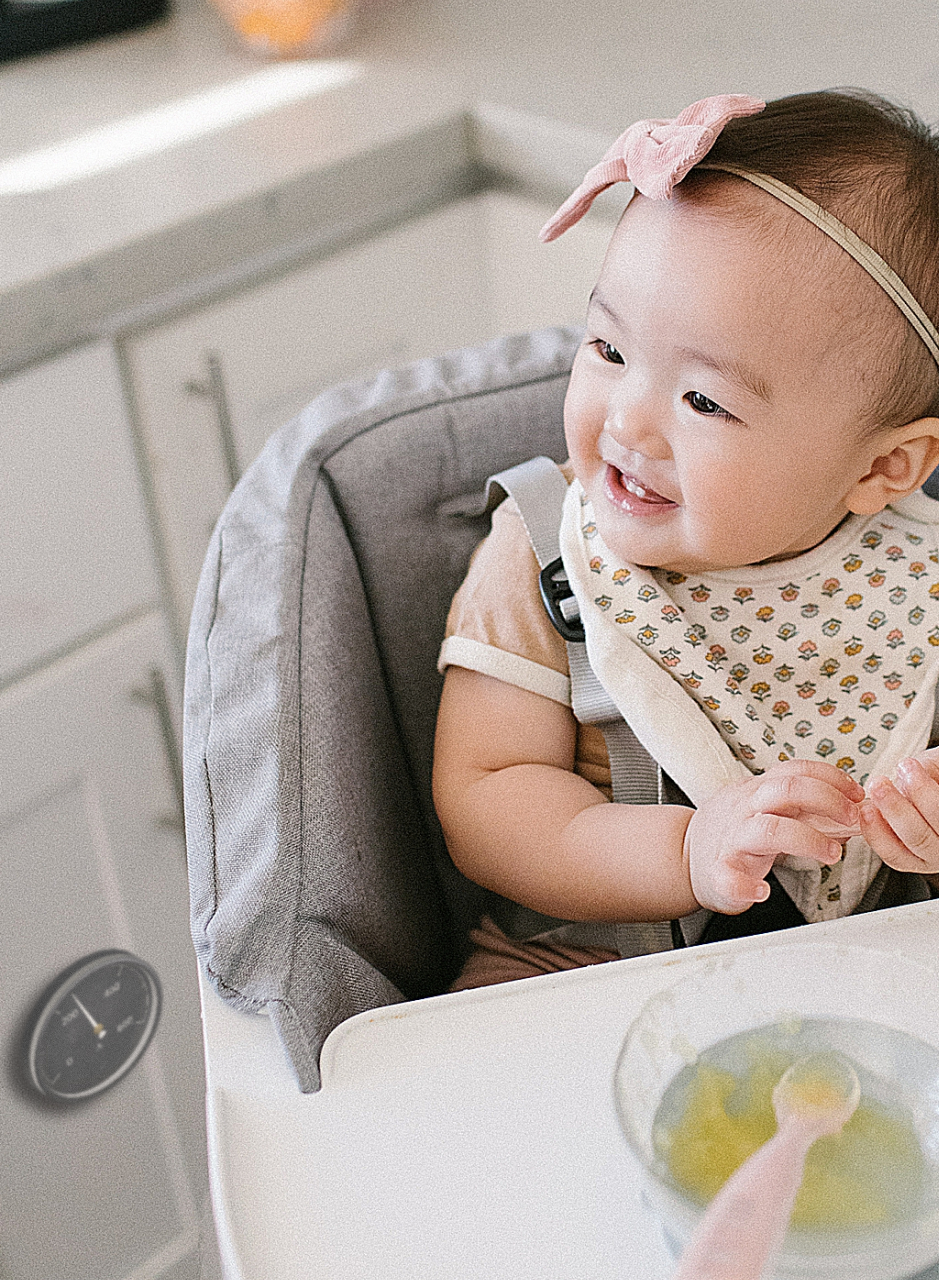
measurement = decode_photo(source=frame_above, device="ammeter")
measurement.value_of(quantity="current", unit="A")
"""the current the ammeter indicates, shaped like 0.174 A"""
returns 250 A
